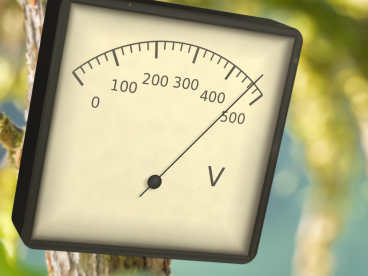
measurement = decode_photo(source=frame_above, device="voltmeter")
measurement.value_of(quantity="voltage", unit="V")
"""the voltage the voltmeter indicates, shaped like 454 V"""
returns 460 V
